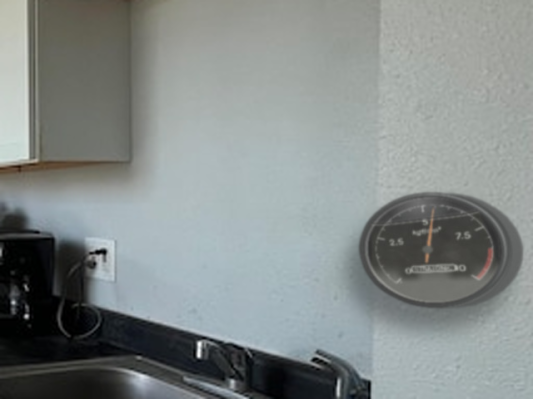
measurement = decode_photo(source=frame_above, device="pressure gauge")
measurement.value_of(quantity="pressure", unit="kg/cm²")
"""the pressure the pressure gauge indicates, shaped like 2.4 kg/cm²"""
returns 5.5 kg/cm²
